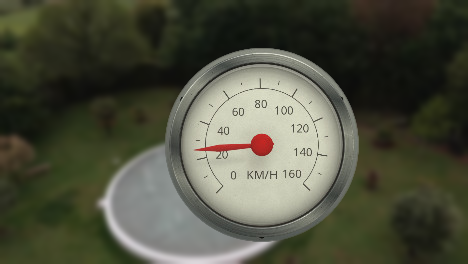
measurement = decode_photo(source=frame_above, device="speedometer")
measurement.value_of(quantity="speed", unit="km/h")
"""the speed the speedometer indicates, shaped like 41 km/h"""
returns 25 km/h
